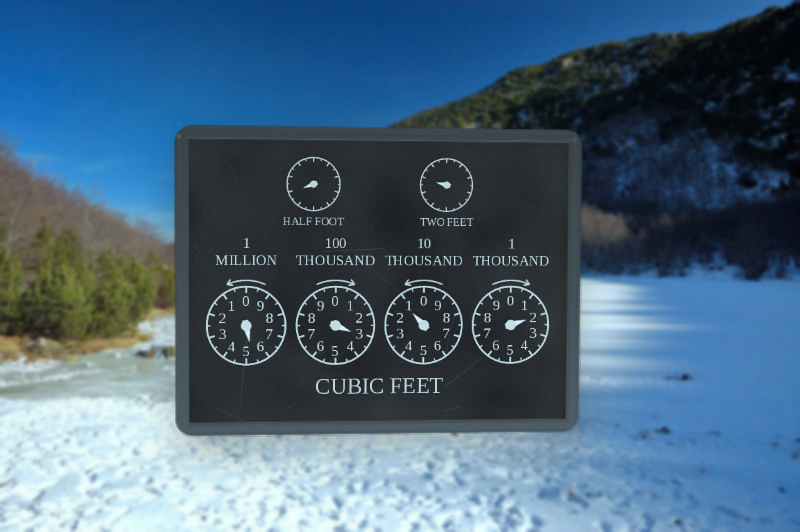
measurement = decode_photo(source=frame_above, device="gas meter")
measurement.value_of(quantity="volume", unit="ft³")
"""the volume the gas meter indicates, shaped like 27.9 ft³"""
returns 531200 ft³
